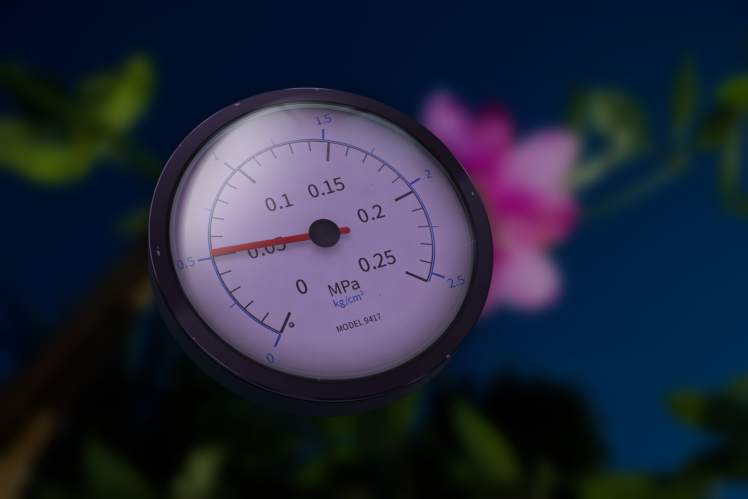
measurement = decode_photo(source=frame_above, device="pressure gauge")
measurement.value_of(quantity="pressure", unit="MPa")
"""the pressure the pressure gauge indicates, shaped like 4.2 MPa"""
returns 0.05 MPa
